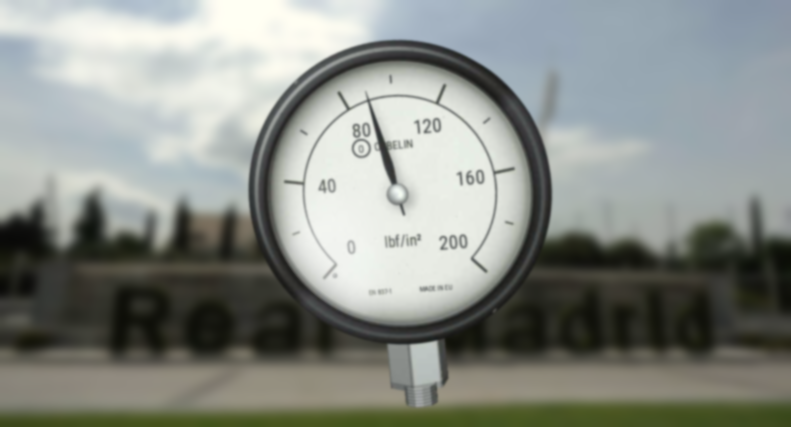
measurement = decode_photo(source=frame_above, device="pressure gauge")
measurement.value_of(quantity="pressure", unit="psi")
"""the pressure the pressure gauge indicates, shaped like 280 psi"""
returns 90 psi
